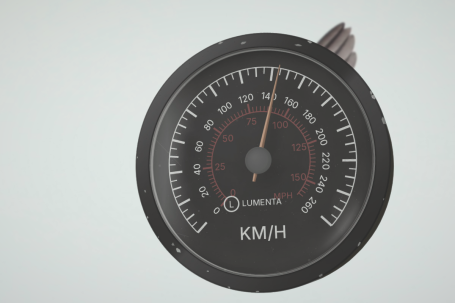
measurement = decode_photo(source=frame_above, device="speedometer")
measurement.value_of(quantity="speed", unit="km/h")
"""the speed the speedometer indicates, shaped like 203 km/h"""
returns 145 km/h
